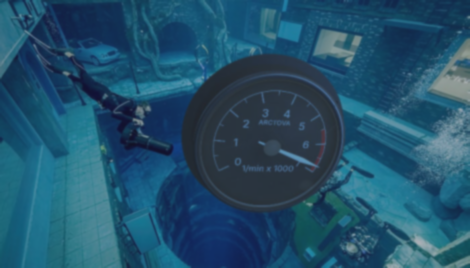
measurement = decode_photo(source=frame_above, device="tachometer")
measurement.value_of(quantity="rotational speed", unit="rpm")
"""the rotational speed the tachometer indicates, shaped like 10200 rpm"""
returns 6750 rpm
